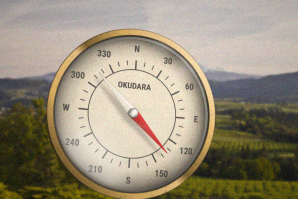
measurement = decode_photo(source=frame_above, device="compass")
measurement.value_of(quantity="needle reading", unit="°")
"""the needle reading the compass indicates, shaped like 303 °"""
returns 135 °
